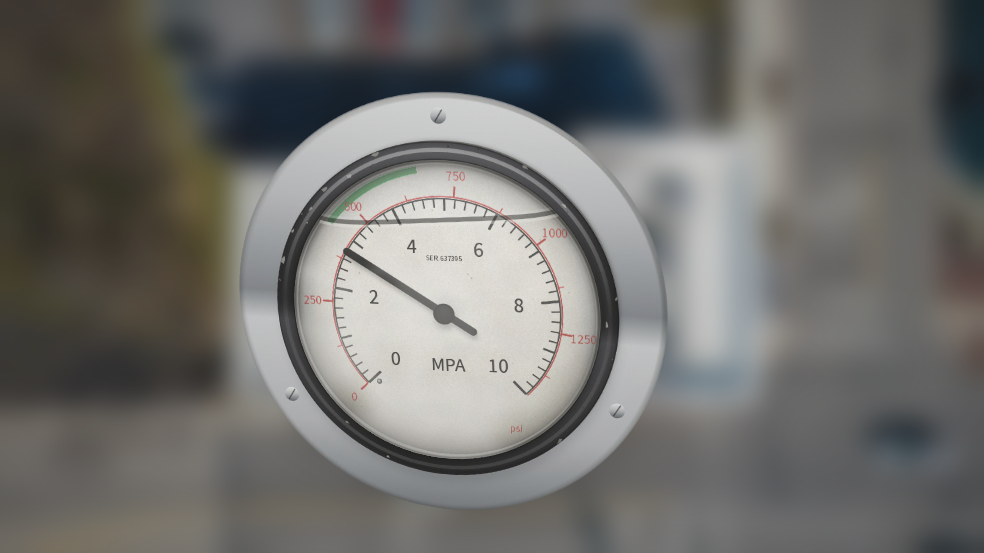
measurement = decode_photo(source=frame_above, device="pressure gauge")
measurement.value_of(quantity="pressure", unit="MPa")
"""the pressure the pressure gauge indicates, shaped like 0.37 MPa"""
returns 2.8 MPa
